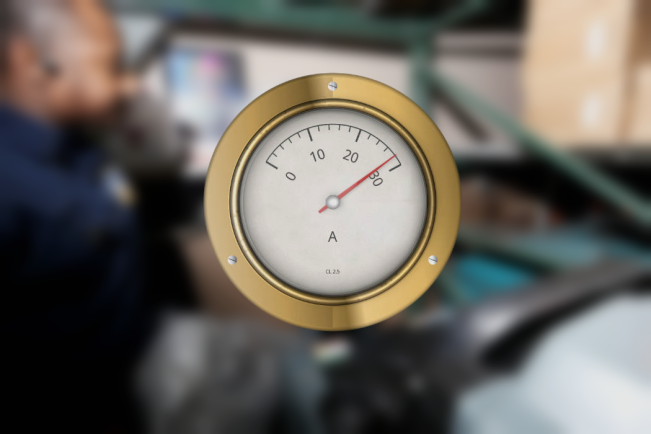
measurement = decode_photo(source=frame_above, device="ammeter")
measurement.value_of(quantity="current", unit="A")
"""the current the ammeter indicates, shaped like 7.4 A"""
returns 28 A
